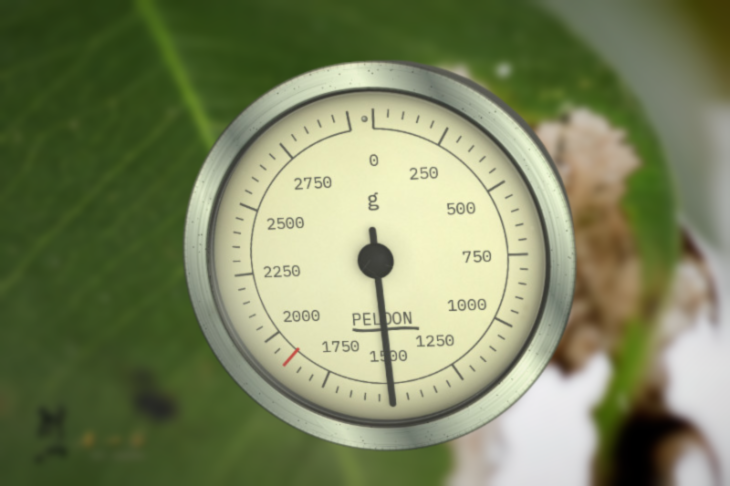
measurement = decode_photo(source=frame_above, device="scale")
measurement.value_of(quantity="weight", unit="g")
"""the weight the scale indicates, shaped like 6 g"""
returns 1500 g
